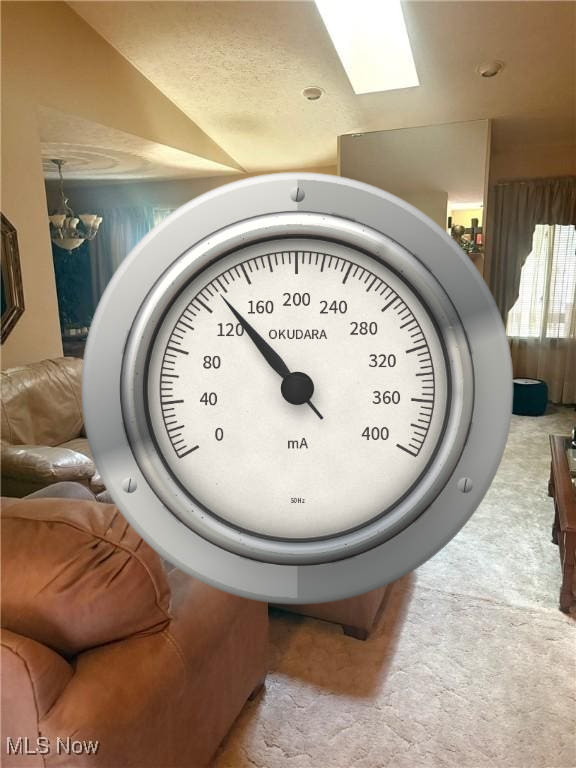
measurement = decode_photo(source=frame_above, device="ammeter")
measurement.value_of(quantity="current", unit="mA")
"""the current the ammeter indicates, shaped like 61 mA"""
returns 135 mA
